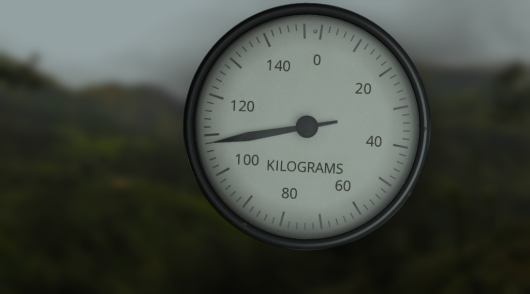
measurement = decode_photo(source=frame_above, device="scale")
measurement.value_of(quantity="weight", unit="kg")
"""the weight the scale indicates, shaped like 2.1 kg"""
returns 108 kg
